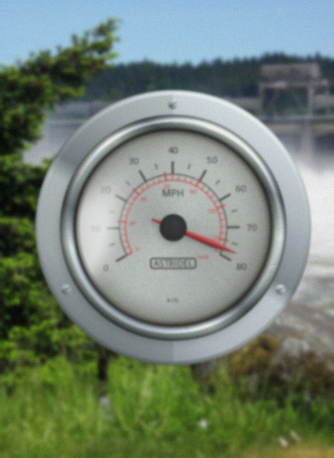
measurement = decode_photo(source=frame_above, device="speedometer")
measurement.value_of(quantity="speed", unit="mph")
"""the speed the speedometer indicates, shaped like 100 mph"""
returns 77.5 mph
